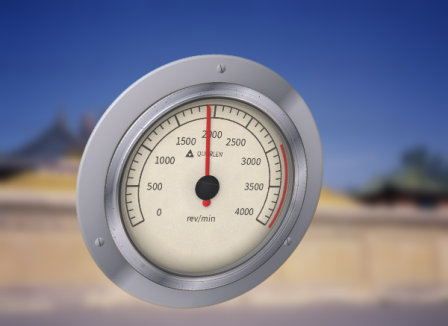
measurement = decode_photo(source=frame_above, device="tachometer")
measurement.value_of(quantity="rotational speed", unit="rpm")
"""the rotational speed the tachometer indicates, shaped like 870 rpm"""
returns 1900 rpm
